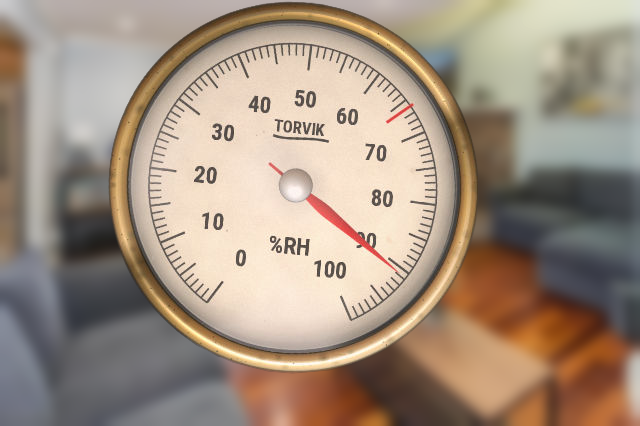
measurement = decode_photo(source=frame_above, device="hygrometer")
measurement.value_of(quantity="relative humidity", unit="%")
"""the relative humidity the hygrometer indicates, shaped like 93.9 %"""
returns 91 %
